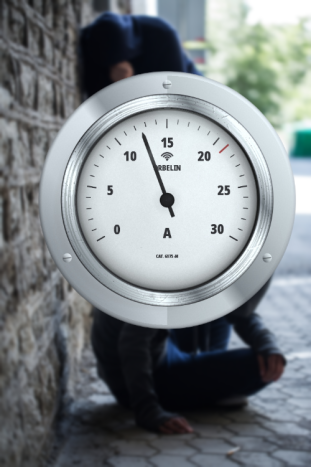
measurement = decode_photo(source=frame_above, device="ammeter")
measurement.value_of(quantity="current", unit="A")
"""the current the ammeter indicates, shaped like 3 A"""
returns 12.5 A
